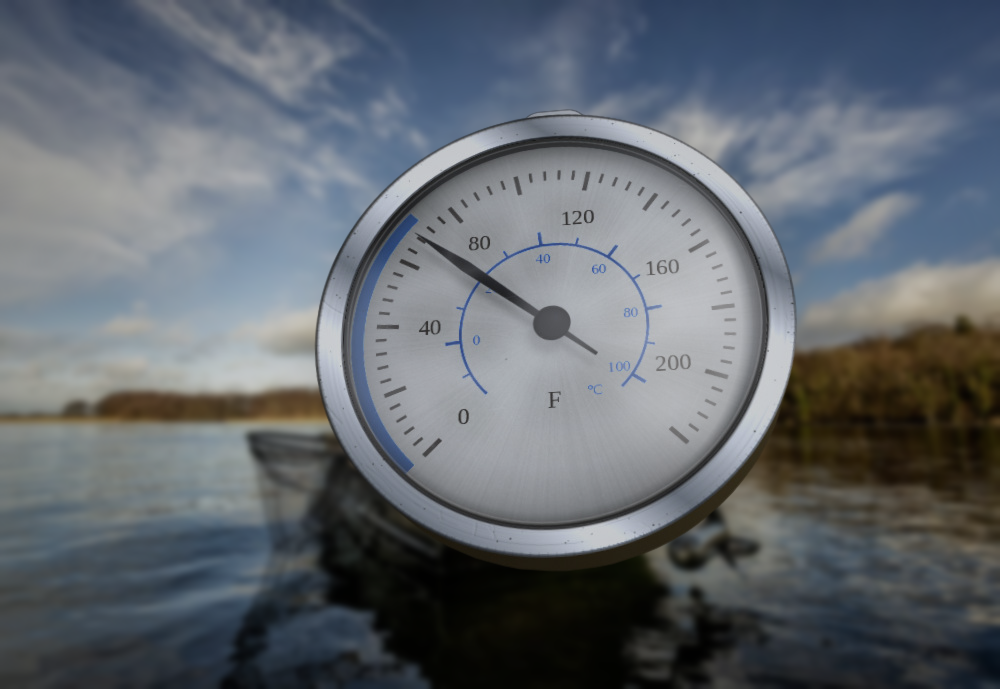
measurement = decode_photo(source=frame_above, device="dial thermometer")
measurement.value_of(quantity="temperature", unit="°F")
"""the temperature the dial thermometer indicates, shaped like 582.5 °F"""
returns 68 °F
